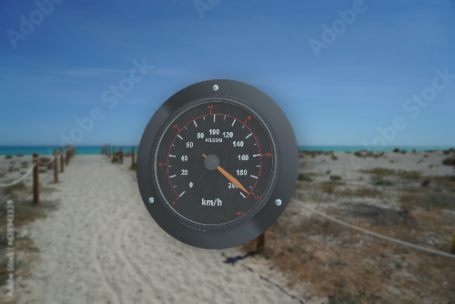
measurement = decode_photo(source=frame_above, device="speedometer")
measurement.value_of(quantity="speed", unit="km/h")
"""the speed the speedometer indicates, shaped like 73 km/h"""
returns 195 km/h
